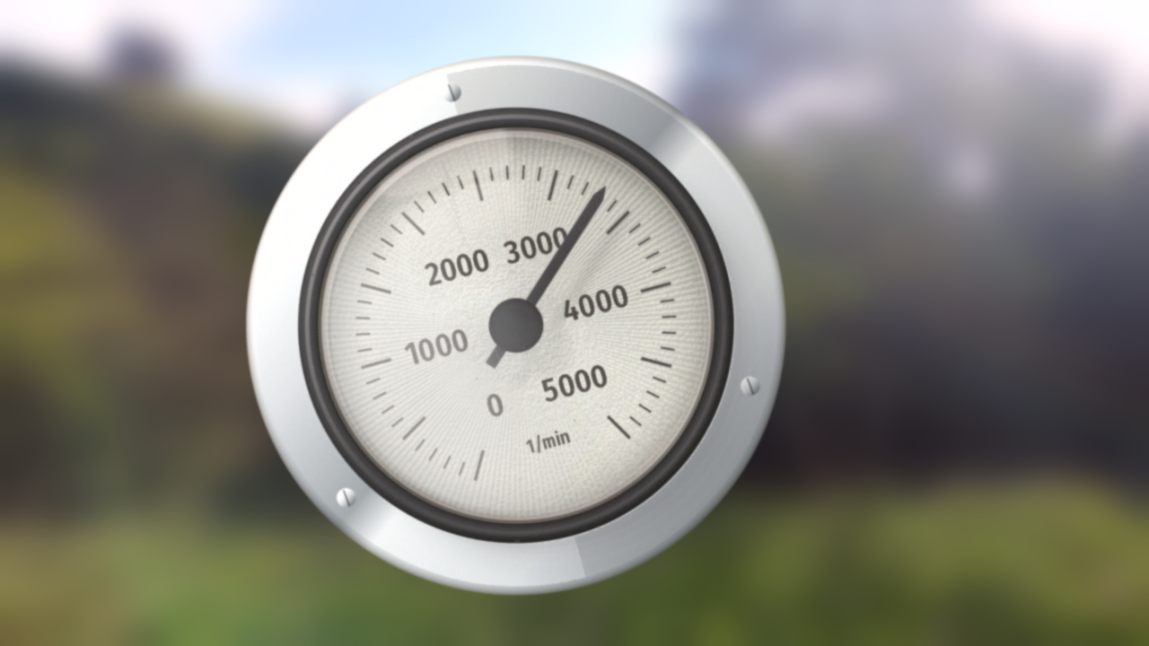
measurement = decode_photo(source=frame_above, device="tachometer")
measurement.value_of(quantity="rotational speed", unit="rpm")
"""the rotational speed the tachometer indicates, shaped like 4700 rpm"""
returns 3300 rpm
